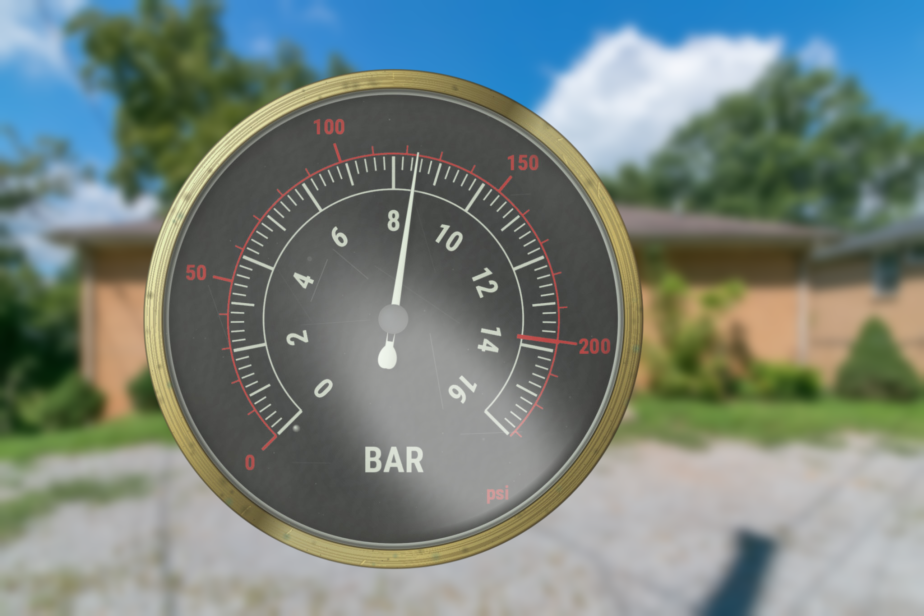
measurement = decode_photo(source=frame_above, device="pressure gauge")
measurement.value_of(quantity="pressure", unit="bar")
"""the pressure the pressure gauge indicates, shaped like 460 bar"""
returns 8.5 bar
